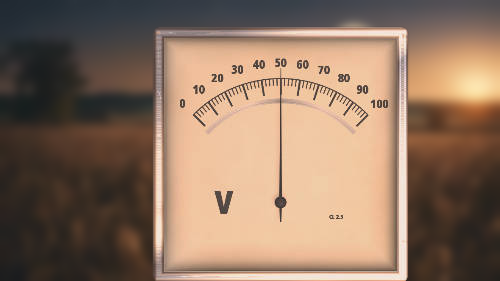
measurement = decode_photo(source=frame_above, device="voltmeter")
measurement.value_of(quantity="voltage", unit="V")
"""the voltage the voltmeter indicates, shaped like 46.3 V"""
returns 50 V
